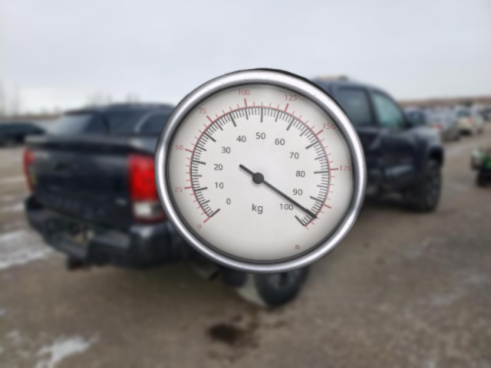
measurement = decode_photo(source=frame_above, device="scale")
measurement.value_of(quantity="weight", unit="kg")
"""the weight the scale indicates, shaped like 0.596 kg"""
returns 95 kg
